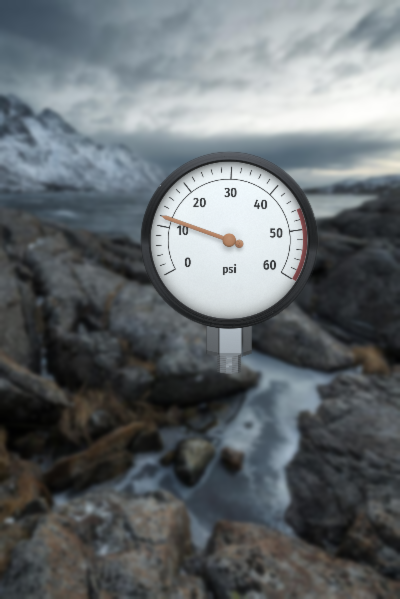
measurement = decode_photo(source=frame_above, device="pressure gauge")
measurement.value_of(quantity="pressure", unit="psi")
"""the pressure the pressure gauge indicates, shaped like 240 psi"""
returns 12 psi
